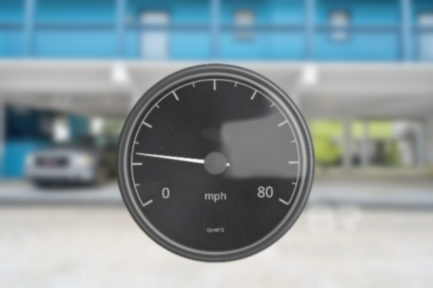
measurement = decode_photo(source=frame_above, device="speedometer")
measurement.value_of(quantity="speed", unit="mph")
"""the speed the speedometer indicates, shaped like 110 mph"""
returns 12.5 mph
